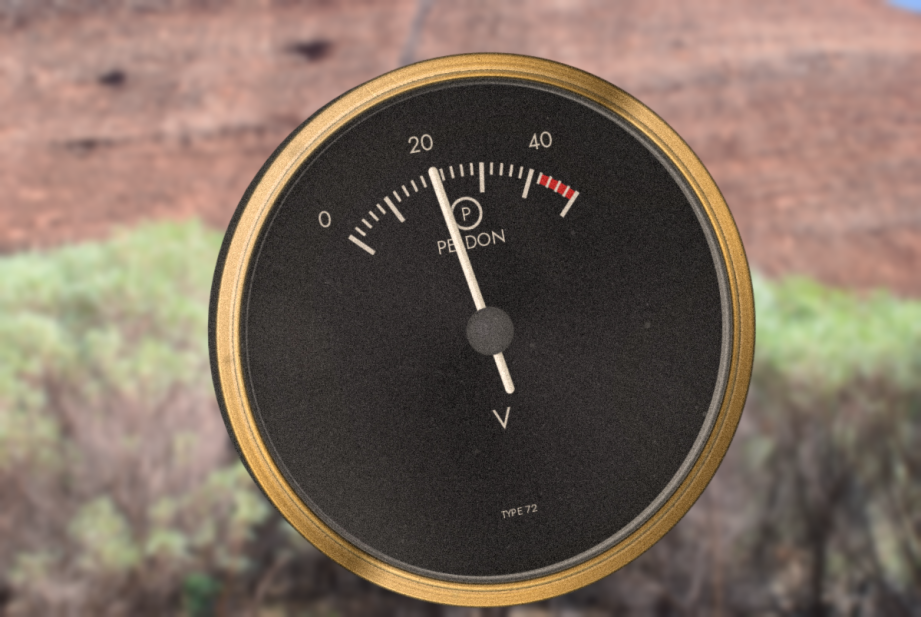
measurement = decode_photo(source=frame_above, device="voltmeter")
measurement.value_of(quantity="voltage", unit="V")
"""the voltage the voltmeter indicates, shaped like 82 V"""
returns 20 V
